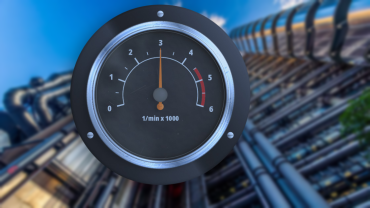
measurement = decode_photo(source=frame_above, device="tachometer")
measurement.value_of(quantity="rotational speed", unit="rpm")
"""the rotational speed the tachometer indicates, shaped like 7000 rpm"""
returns 3000 rpm
